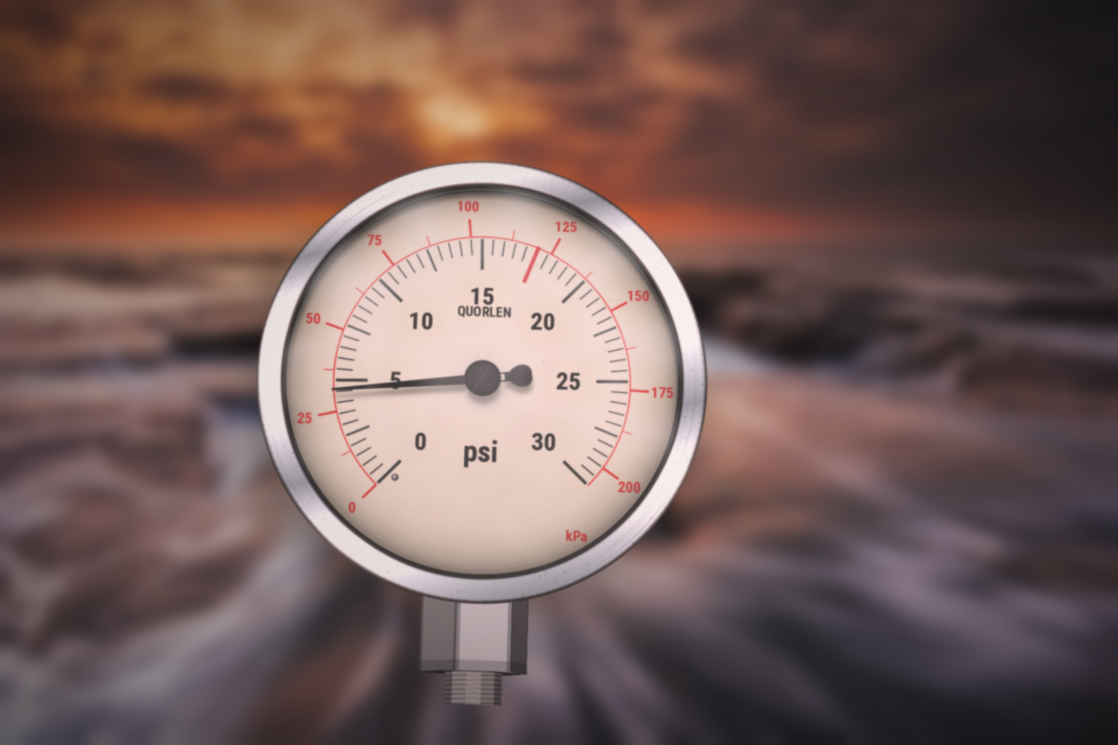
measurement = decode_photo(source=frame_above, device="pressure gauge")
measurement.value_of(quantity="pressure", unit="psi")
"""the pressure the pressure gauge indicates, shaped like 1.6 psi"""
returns 4.5 psi
